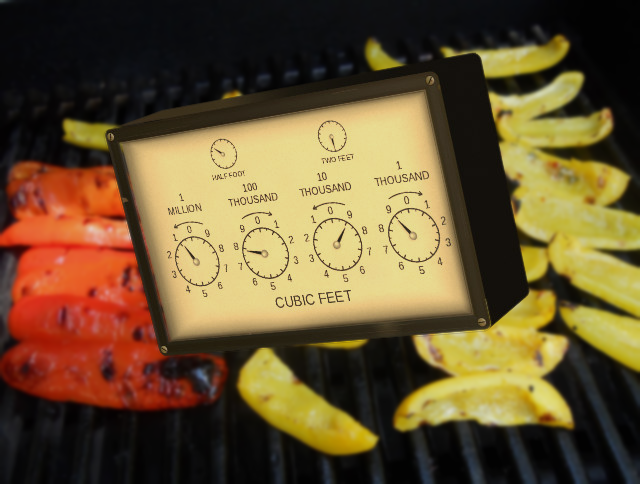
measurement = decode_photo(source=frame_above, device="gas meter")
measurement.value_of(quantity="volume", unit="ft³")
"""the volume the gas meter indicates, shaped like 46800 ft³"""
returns 78900 ft³
